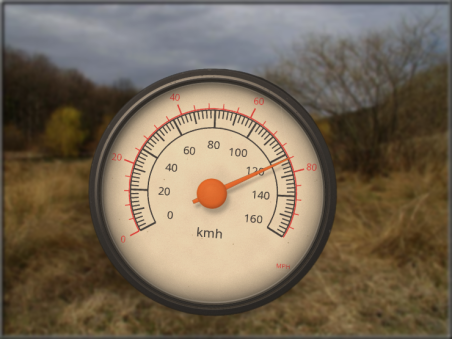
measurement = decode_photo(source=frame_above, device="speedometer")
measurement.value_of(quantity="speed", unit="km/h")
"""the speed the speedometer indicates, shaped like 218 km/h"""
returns 122 km/h
